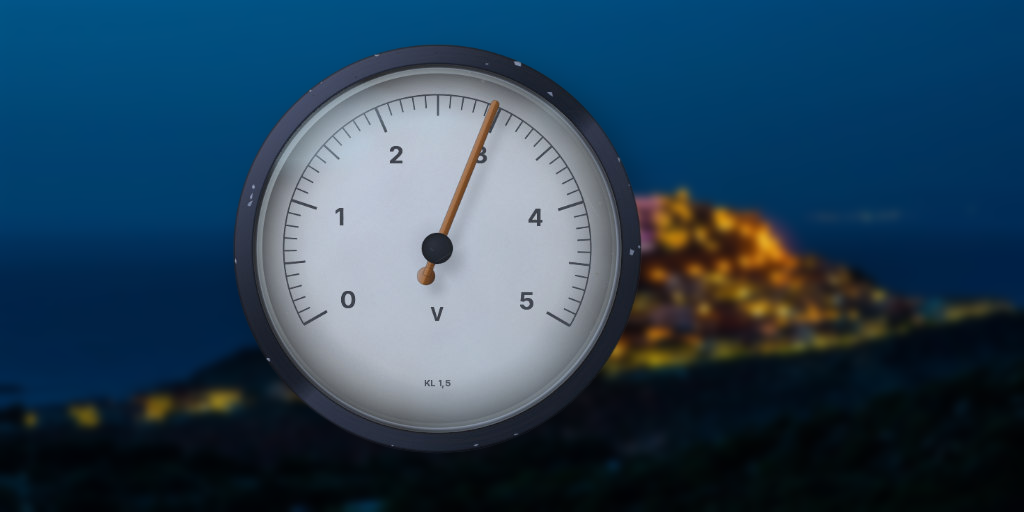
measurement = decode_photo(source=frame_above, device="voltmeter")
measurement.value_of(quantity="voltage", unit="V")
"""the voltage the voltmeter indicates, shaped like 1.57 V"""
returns 2.95 V
